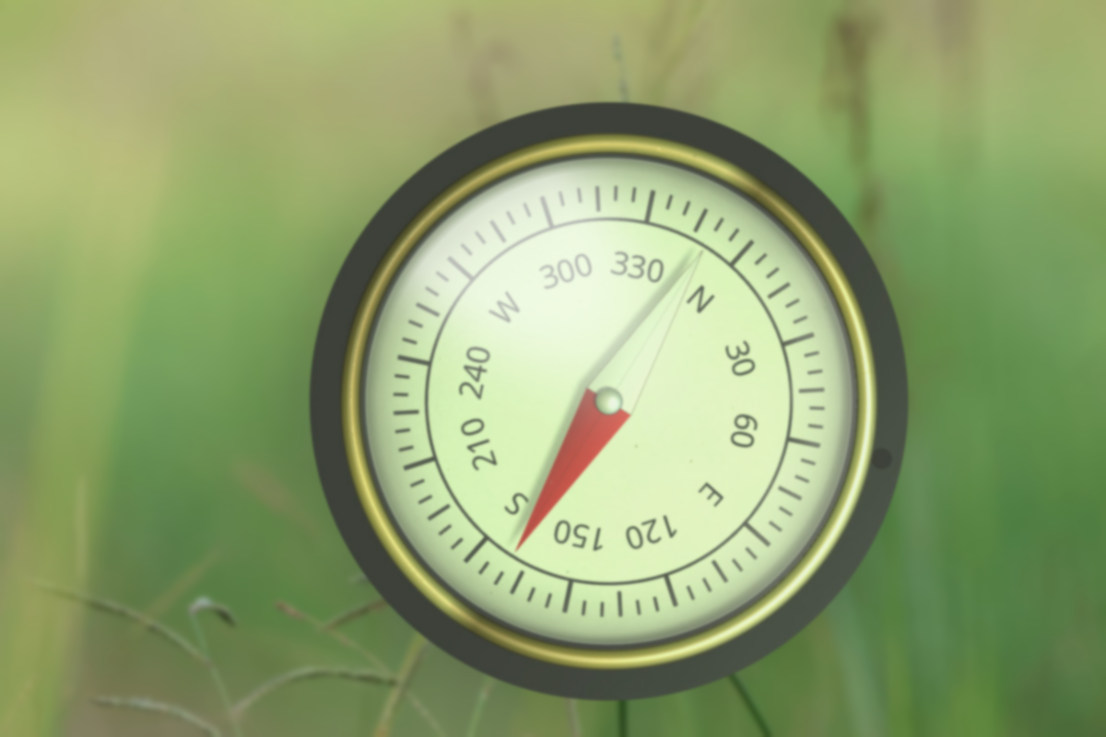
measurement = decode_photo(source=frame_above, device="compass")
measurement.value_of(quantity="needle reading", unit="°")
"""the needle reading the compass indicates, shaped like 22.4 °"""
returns 170 °
